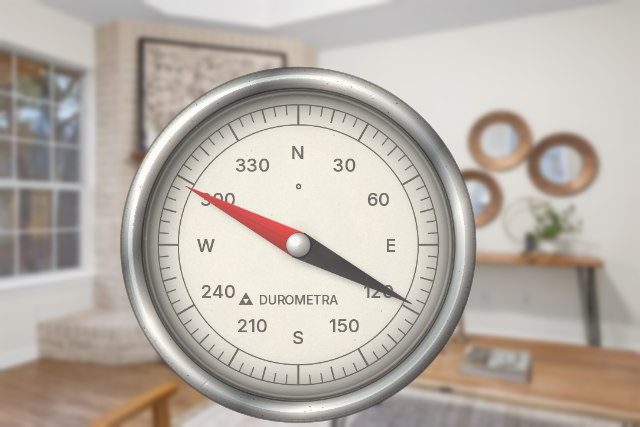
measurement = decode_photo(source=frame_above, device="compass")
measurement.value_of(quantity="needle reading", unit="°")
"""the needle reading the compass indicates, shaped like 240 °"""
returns 297.5 °
